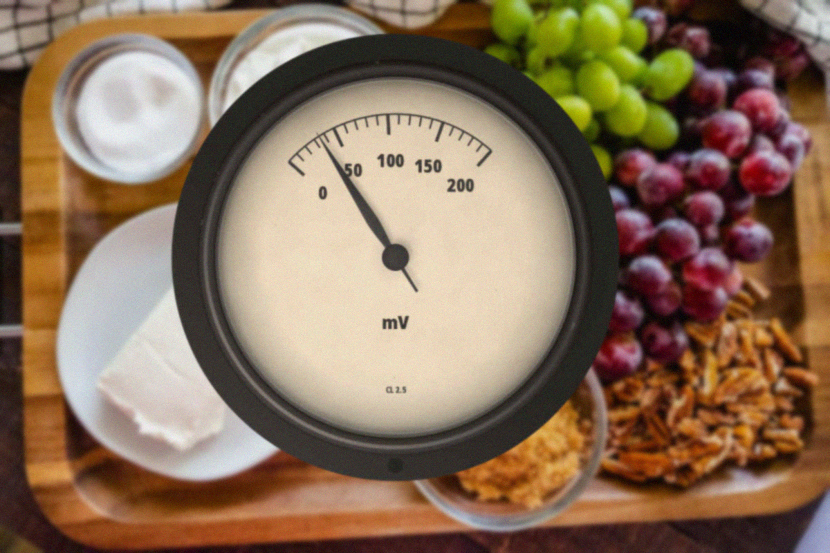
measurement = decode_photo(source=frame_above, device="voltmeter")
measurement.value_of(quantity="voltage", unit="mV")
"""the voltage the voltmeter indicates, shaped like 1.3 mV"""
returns 35 mV
